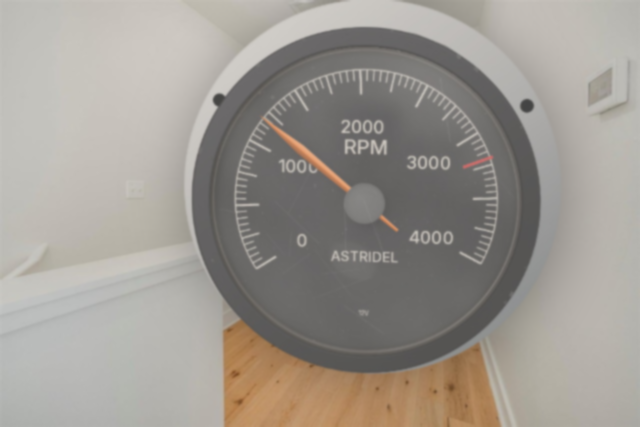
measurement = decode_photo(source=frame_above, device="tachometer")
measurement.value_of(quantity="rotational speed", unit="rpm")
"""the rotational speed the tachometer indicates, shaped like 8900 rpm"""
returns 1200 rpm
